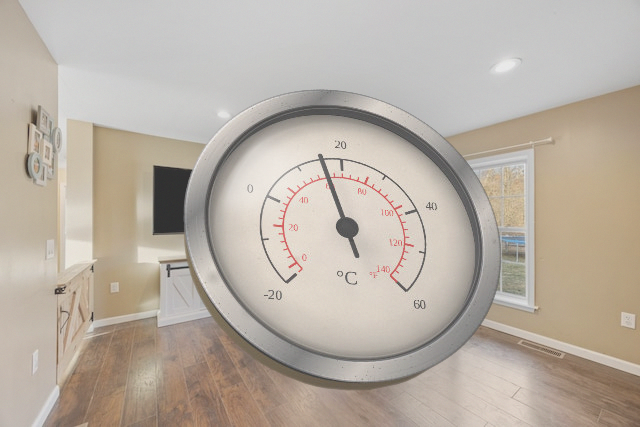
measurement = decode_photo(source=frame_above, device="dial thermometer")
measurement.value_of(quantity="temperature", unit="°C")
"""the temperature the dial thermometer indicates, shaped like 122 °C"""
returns 15 °C
